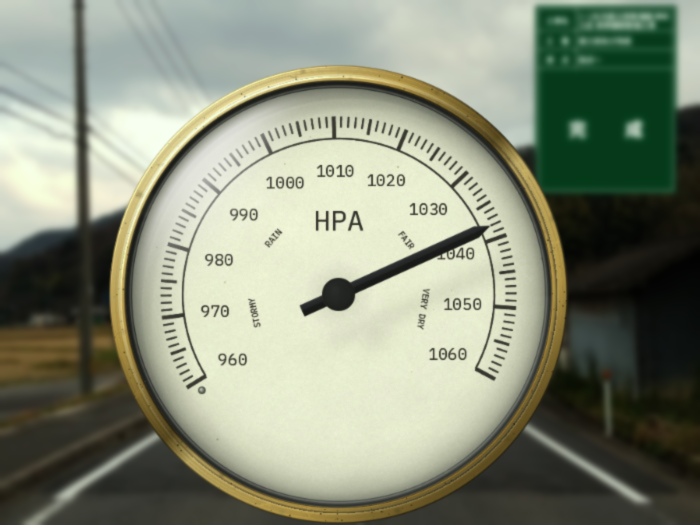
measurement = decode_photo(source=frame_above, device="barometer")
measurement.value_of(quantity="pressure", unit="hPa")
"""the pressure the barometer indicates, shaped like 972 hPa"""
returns 1038 hPa
